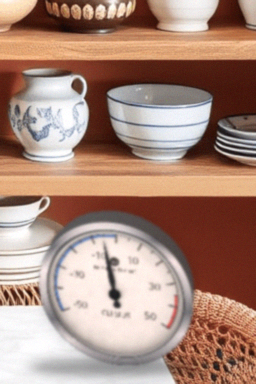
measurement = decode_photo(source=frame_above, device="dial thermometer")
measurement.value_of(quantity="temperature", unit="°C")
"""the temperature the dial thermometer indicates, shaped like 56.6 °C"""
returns -5 °C
